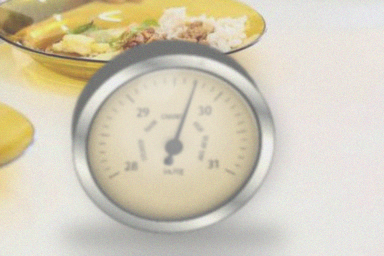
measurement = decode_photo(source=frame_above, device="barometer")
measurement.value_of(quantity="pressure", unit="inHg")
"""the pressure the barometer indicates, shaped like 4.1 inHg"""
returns 29.7 inHg
